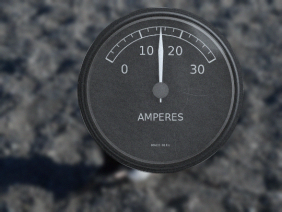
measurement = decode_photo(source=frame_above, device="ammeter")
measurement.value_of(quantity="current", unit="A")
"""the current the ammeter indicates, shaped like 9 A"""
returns 15 A
